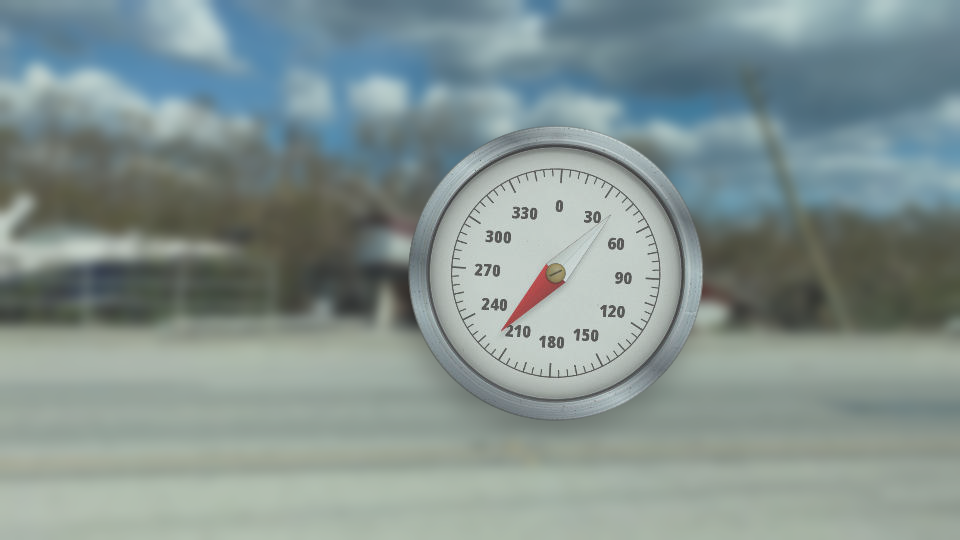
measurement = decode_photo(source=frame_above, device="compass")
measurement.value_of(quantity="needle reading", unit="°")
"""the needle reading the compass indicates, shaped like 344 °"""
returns 220 °
